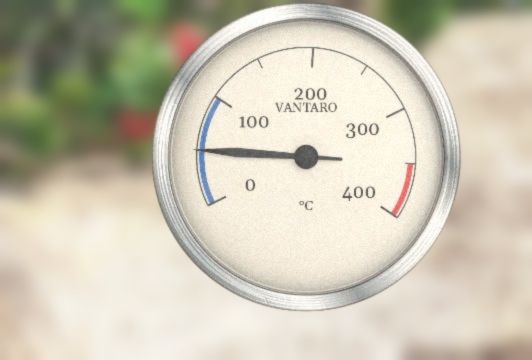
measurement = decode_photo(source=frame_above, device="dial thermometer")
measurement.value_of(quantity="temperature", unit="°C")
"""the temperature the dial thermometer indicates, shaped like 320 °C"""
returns 50 °C
